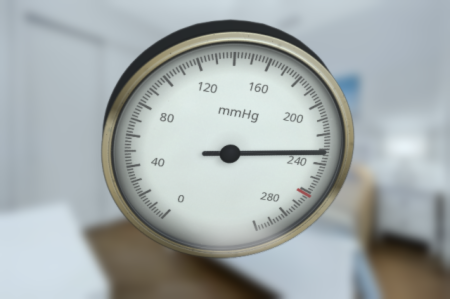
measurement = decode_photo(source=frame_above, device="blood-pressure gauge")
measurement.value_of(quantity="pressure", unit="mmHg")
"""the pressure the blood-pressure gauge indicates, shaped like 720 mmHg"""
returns 230 mmHg
